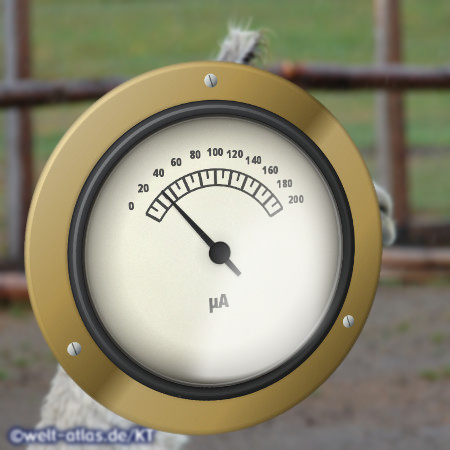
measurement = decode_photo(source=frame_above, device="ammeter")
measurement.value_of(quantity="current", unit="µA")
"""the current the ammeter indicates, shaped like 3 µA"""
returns 30 µA
